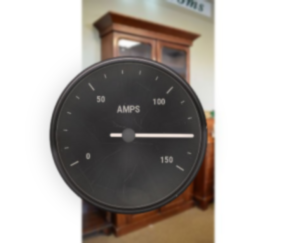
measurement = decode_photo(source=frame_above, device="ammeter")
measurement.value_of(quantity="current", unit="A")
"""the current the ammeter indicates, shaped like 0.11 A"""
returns 130 A
